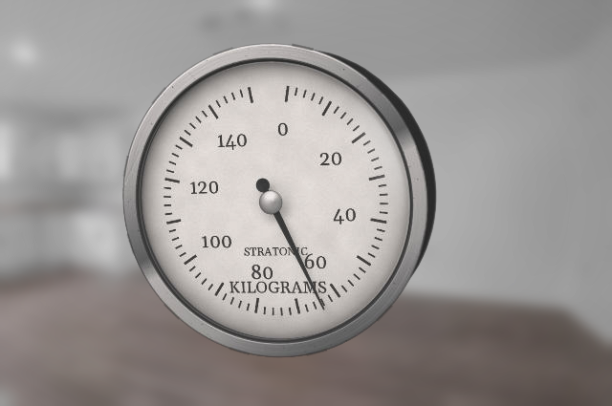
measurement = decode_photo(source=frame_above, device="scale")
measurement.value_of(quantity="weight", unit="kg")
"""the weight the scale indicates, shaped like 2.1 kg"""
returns 64 kg
